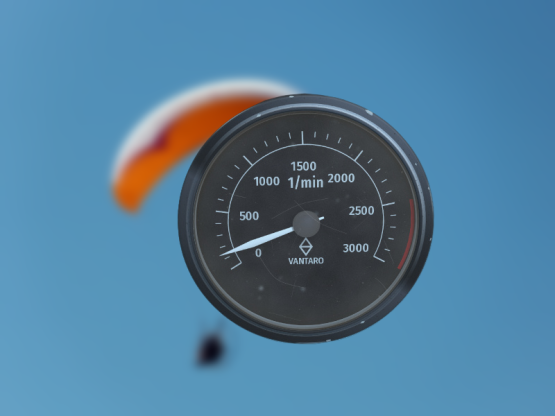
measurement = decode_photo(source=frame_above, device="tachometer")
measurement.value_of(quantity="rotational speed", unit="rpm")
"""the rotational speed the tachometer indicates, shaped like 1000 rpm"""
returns 150 rpm
